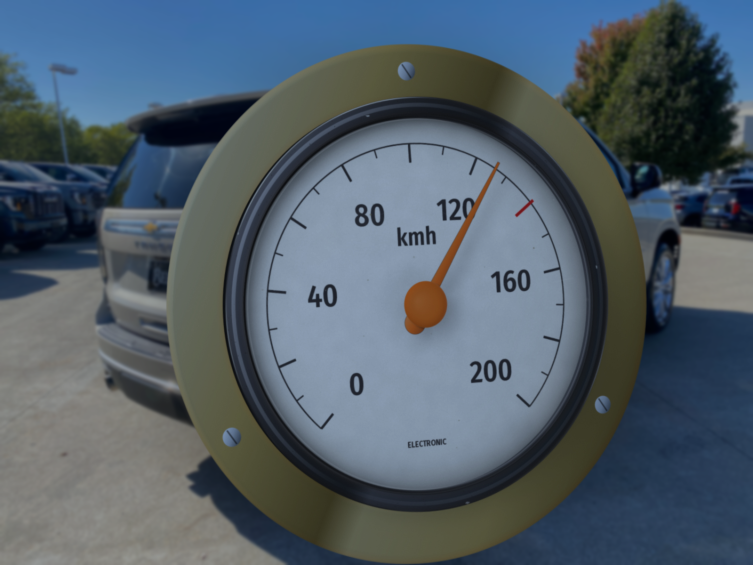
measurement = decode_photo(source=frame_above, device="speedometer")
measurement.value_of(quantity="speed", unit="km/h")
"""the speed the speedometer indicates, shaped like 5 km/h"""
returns 125 km/h
